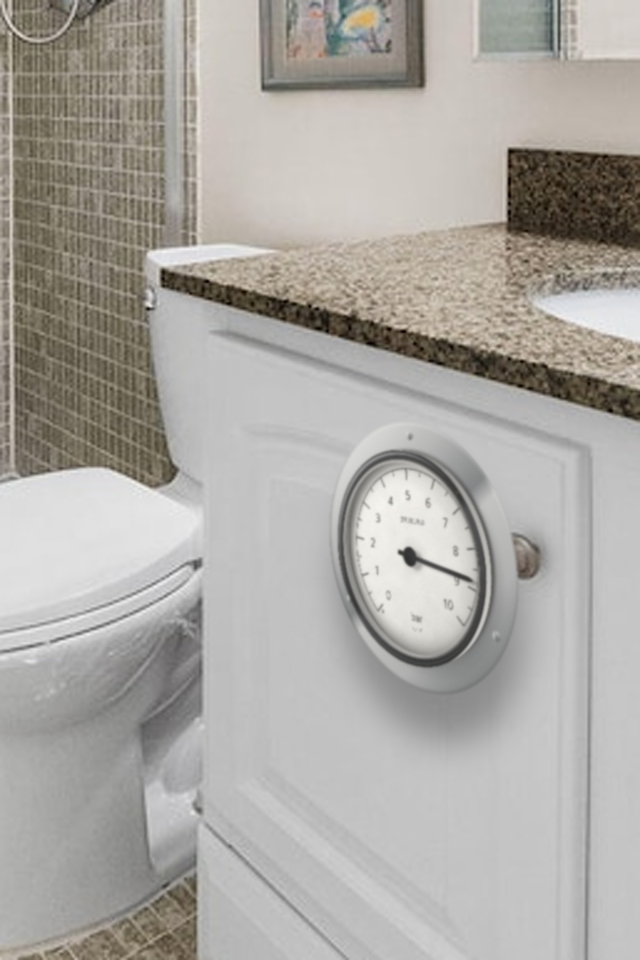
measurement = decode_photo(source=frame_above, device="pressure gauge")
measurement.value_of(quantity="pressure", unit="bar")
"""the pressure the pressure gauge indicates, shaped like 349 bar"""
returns 8.75 bar
